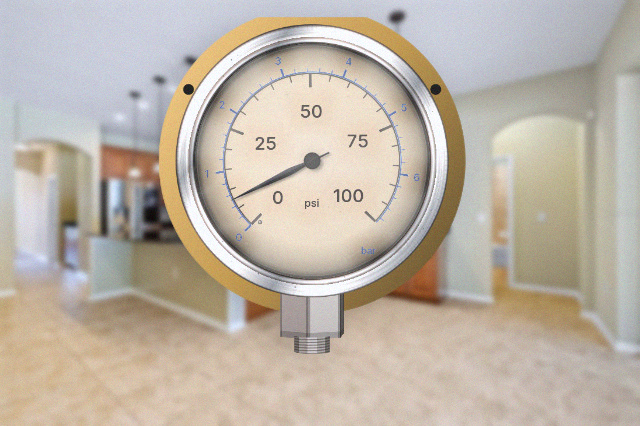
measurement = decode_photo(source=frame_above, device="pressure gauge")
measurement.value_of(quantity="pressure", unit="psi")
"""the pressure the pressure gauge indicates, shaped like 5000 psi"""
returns 7.5 psi
